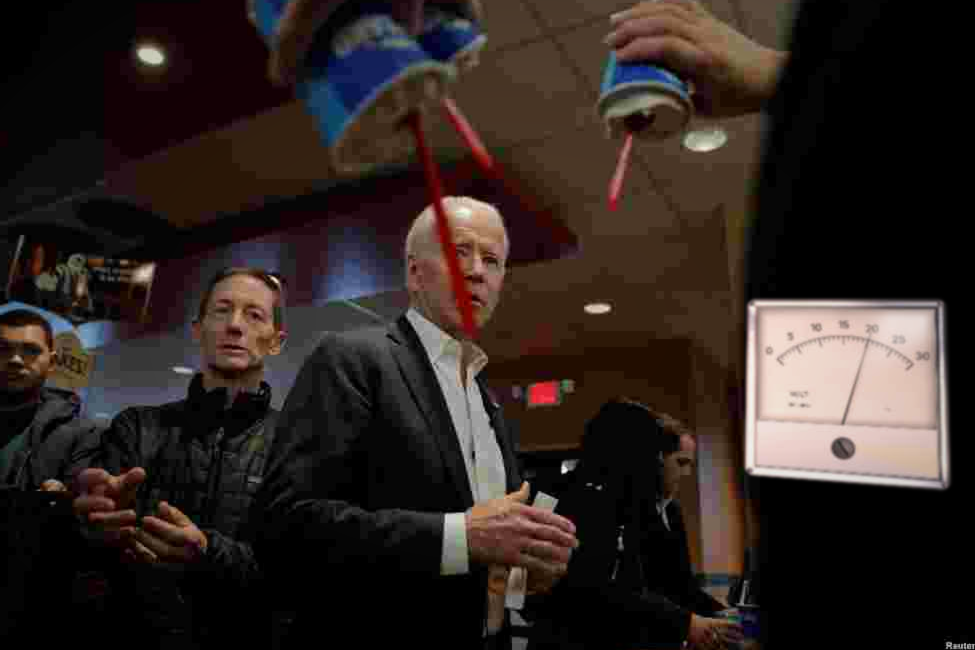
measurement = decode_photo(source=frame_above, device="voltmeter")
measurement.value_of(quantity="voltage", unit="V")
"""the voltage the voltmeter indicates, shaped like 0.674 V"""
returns 20 V
